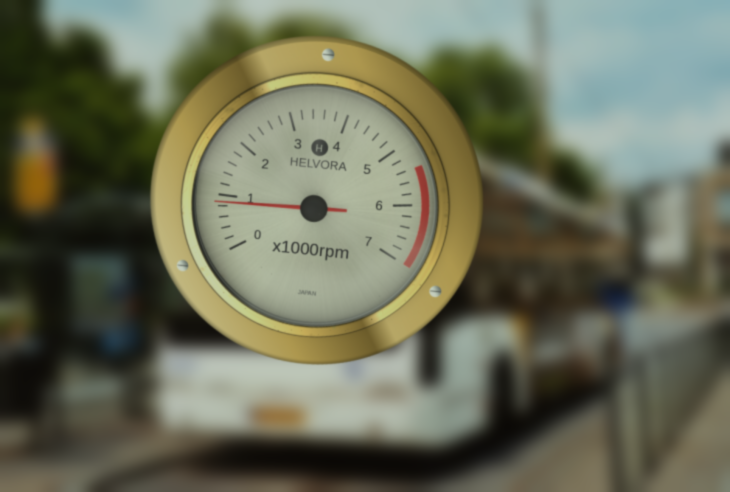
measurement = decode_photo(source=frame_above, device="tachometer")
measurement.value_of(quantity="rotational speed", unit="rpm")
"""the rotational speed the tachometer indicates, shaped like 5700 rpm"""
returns 900 rpm
